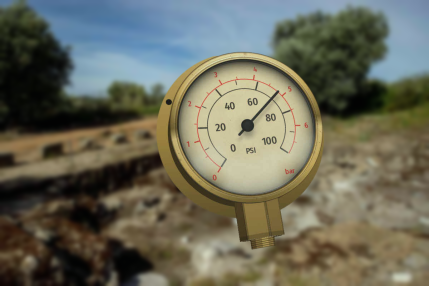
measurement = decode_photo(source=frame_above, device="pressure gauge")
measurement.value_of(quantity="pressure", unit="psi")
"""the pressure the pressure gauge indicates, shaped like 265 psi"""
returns 70 psi
